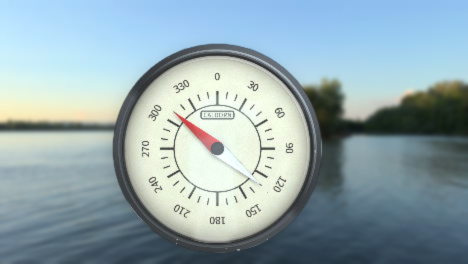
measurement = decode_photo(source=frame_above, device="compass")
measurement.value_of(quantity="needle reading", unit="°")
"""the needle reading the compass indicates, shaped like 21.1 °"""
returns 310 °
